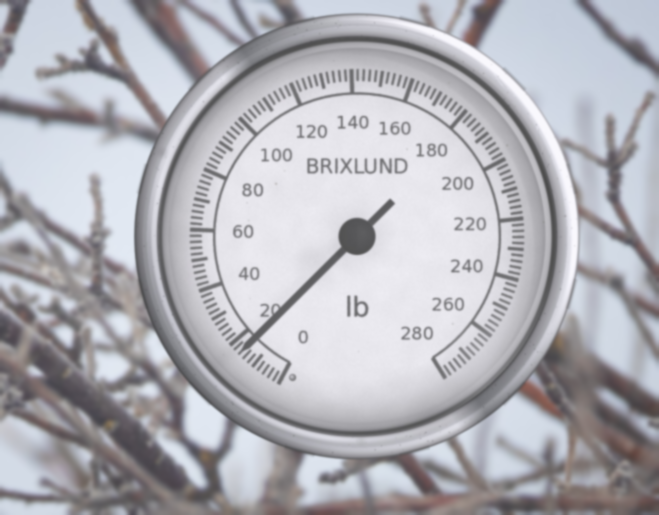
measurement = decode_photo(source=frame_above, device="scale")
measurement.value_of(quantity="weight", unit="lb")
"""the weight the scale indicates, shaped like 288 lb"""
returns 16 lb
